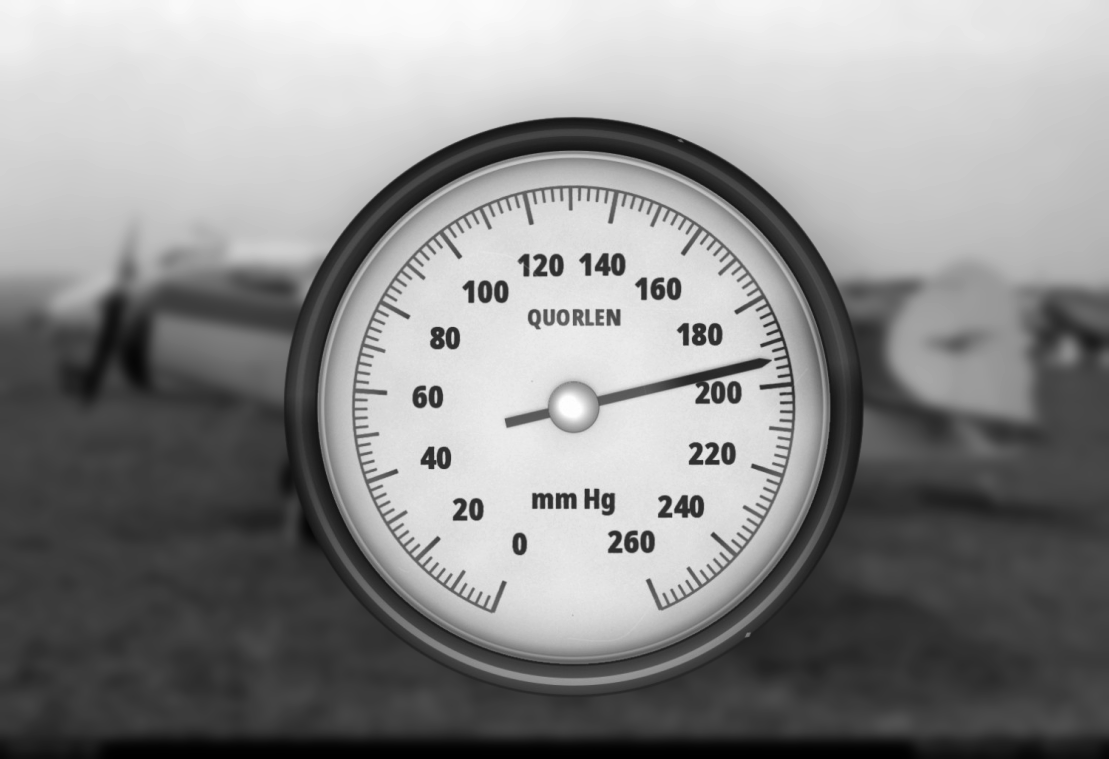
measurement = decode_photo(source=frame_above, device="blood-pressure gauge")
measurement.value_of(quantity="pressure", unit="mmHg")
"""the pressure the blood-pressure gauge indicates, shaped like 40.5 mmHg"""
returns 194 mmHg
